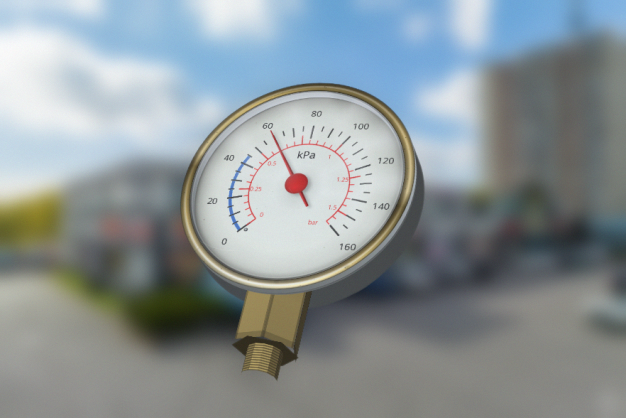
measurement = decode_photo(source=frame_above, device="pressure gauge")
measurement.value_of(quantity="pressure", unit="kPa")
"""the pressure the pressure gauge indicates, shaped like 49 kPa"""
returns 60 kPa
